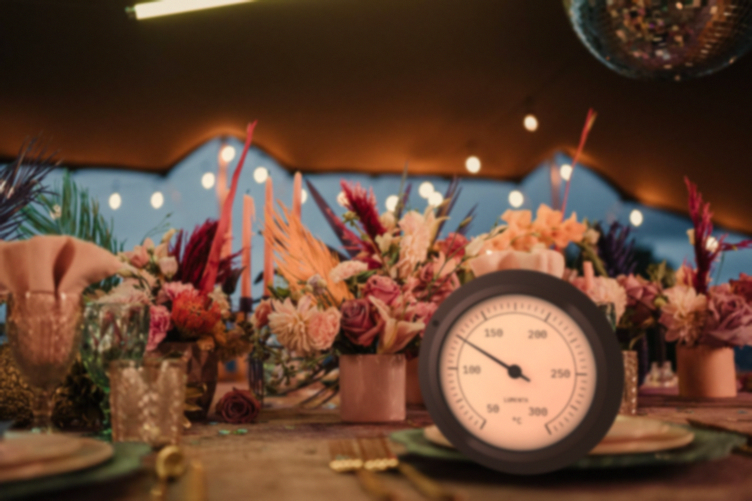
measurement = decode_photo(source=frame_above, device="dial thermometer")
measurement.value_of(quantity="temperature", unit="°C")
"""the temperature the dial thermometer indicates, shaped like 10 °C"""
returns 125 °C
